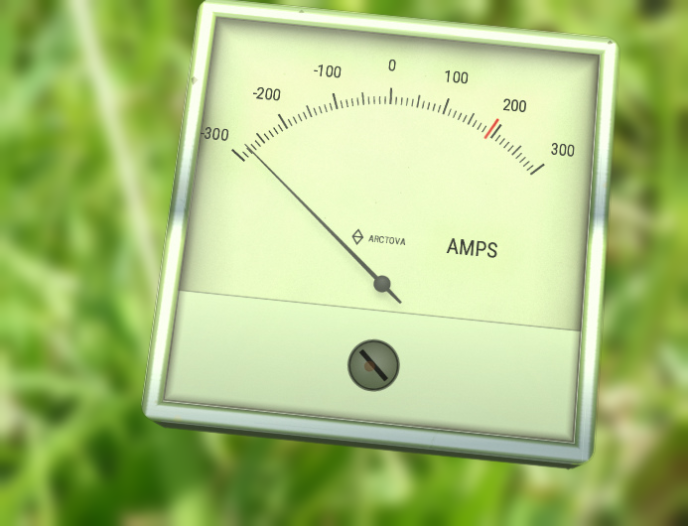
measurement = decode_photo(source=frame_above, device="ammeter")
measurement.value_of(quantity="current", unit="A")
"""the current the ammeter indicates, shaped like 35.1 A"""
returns -280 A
